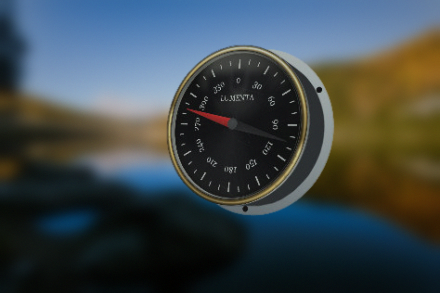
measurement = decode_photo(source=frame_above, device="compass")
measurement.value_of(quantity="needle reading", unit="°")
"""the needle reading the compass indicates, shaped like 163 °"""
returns 285 °
